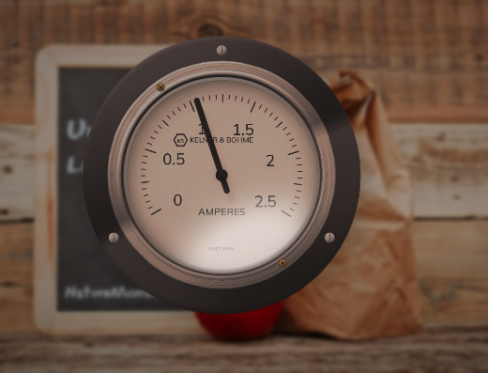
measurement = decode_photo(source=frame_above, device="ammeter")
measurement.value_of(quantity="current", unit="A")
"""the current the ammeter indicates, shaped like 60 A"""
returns 1.05 A
